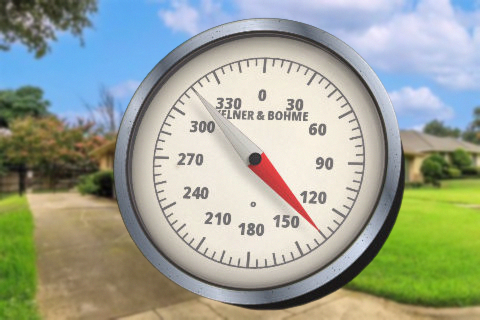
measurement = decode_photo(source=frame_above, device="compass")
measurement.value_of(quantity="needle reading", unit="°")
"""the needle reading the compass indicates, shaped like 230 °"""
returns 135 °
